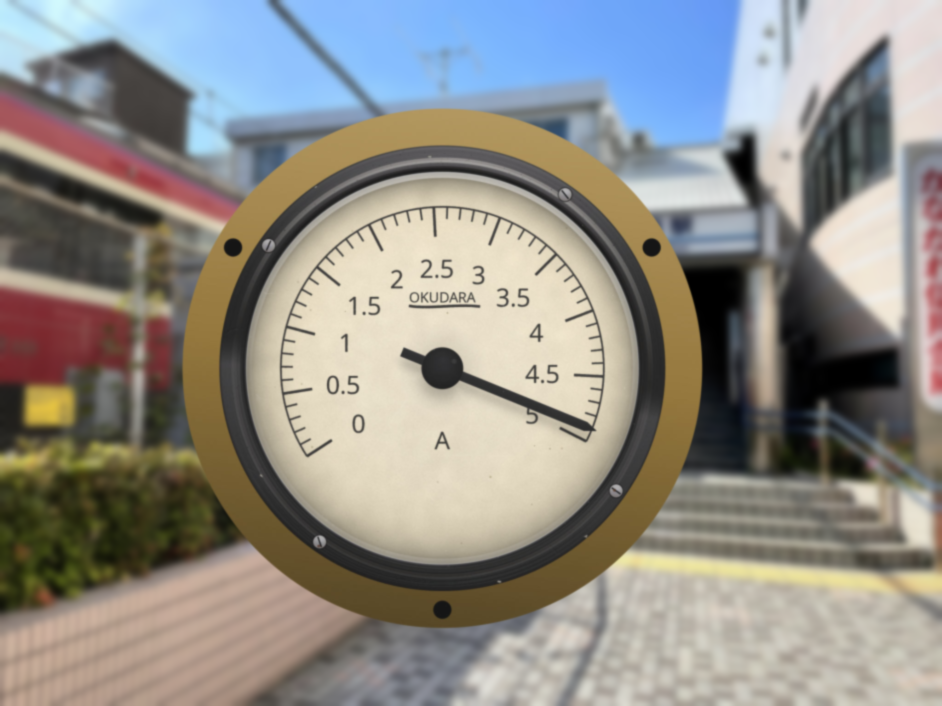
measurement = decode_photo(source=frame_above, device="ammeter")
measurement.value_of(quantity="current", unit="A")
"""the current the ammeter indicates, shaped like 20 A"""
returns 4.9 A
